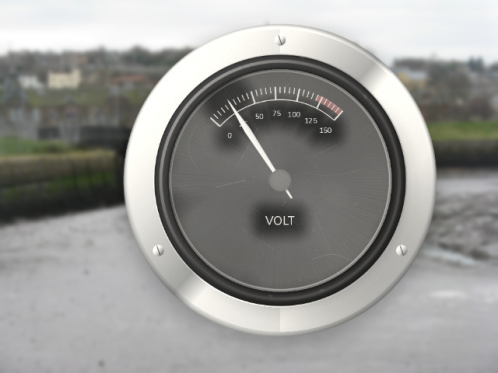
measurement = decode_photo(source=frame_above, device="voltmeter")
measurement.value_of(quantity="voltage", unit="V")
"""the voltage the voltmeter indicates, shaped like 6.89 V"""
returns 25 V
